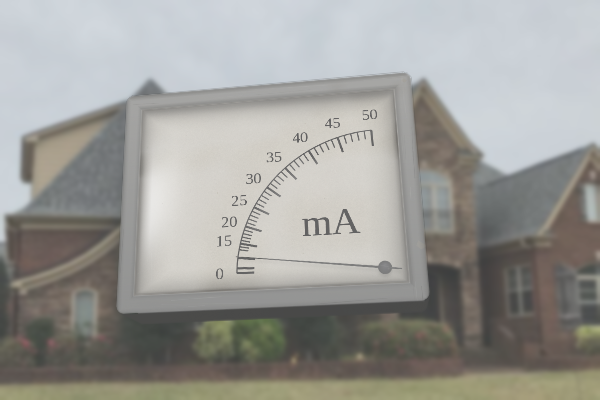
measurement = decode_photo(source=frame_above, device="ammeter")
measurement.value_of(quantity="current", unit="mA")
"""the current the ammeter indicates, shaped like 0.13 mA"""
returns 10 mA
